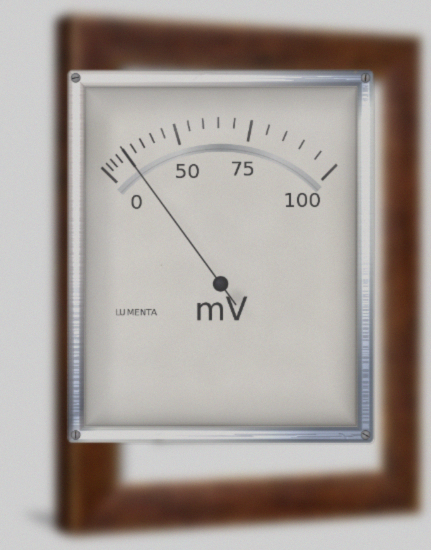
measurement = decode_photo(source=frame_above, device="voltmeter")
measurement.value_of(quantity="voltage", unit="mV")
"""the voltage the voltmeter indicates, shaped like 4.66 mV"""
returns 25 mV
